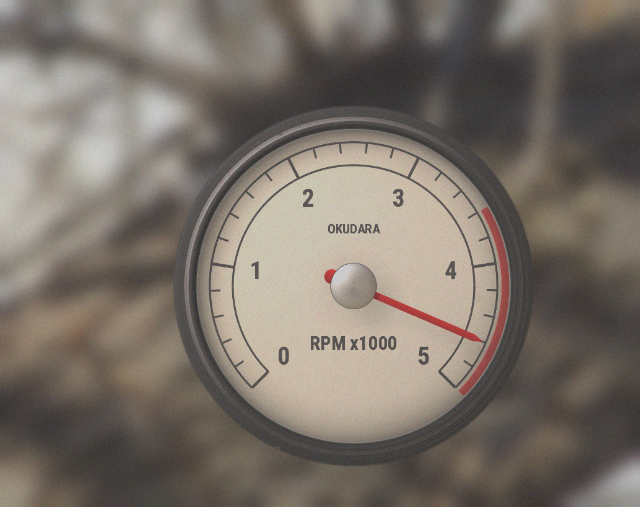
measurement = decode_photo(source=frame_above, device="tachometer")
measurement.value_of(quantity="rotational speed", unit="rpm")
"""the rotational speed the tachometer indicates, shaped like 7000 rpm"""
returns 4600 rpm
